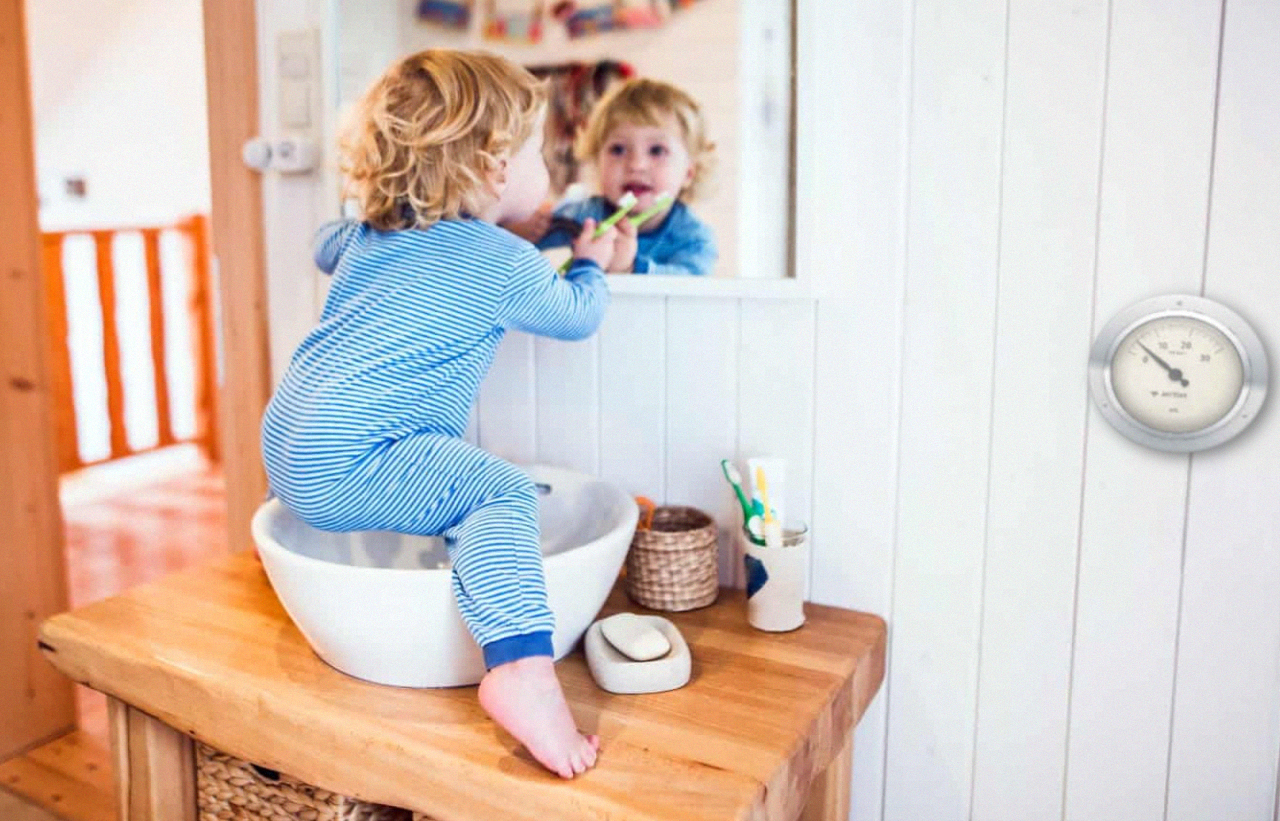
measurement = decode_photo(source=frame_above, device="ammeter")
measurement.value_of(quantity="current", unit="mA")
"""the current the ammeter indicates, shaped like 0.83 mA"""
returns 4 mA
